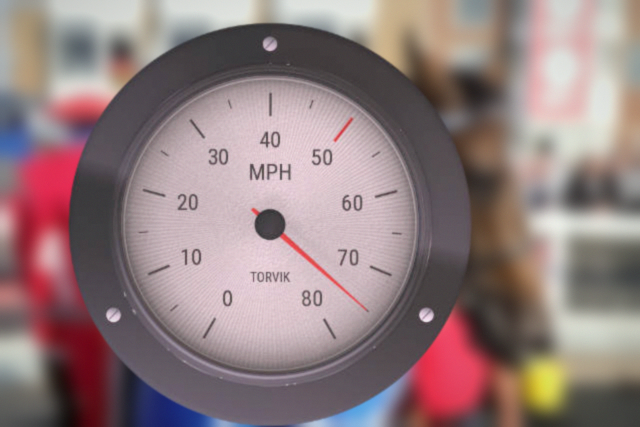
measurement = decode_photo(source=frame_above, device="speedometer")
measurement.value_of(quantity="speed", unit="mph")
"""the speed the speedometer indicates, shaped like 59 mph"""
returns 75 mph
